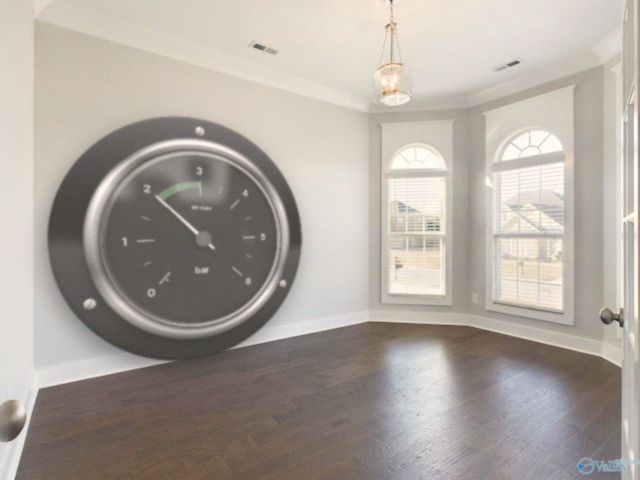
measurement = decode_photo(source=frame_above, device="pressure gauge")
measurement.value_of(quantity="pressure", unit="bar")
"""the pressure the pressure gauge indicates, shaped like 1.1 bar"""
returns 2 bar
